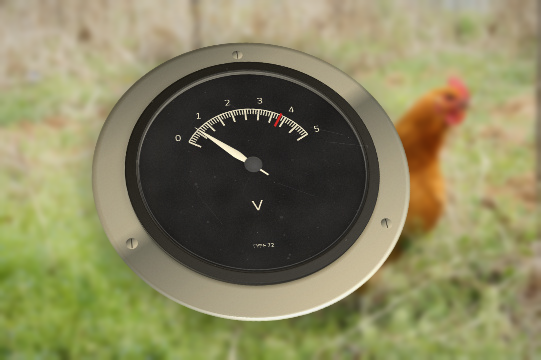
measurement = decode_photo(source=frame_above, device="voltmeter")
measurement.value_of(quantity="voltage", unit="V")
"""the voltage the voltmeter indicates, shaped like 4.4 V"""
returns 0.5 V
